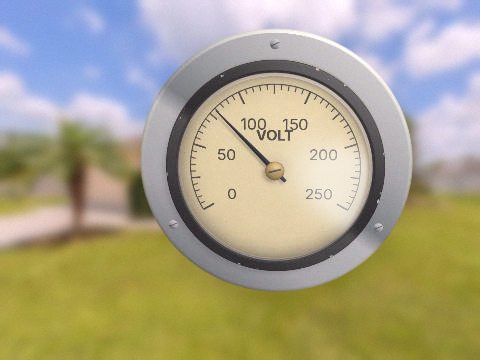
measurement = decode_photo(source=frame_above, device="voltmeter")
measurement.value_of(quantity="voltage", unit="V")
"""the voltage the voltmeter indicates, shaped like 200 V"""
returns 80 V
